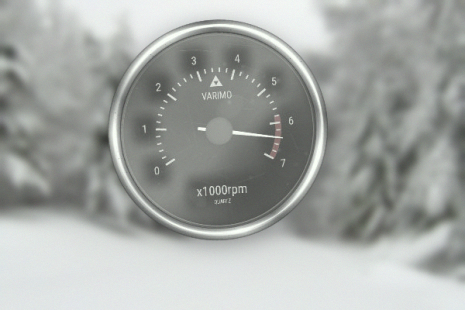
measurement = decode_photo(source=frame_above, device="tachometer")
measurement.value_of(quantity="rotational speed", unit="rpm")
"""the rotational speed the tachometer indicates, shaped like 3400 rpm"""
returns 6400 rpm
